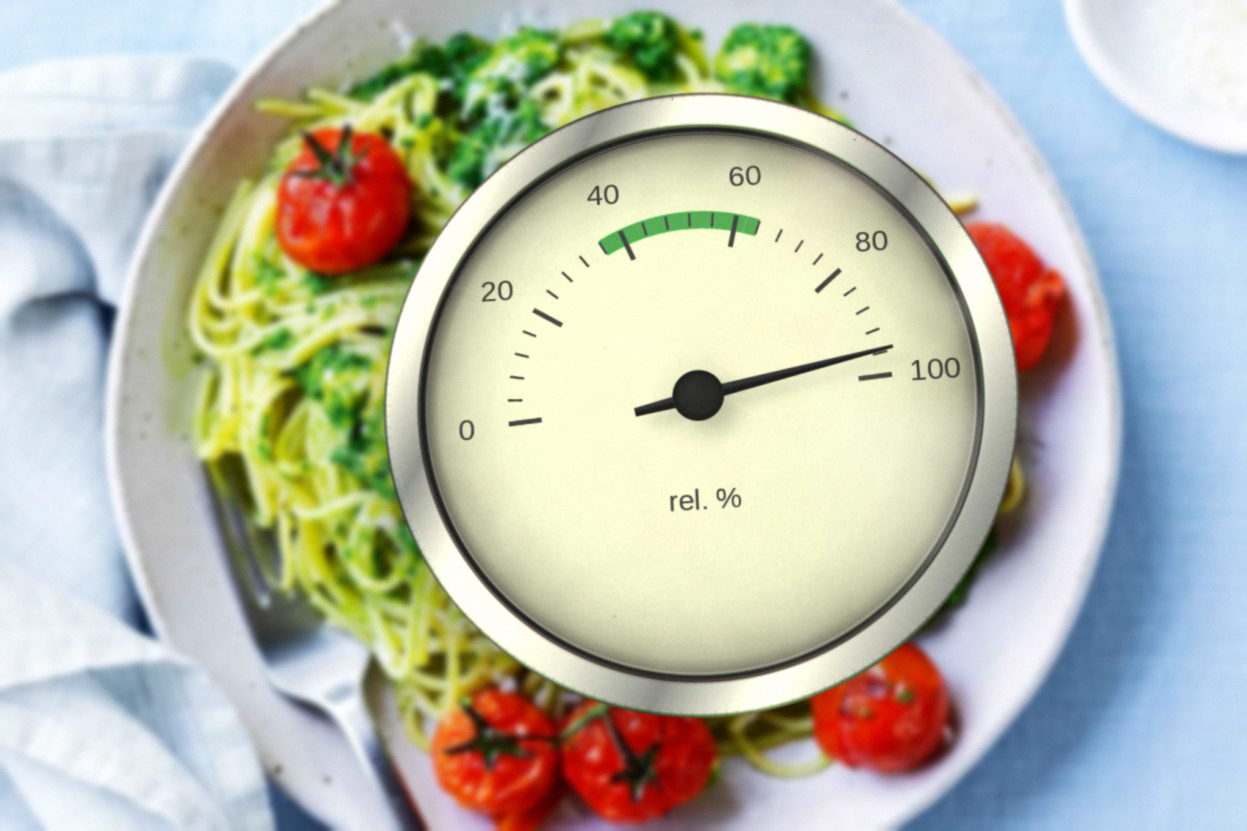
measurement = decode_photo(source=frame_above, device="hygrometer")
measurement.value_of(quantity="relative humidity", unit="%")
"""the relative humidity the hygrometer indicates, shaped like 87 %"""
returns 96 %
